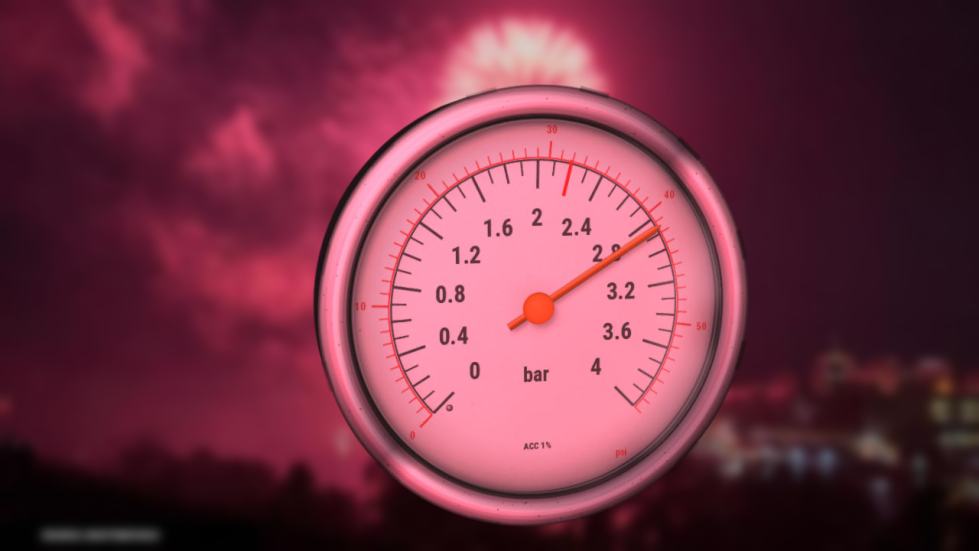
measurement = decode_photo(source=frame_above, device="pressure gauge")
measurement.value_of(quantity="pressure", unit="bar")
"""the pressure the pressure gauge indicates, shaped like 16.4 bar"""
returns 2.85 bar
